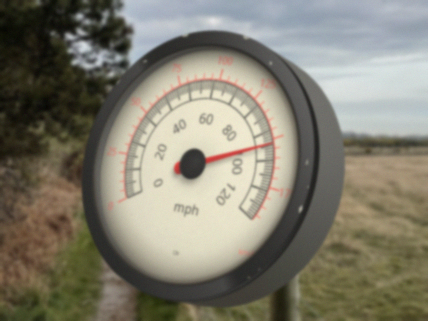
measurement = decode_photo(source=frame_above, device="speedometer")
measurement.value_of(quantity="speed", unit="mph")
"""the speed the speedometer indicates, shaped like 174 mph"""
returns 95 mph
